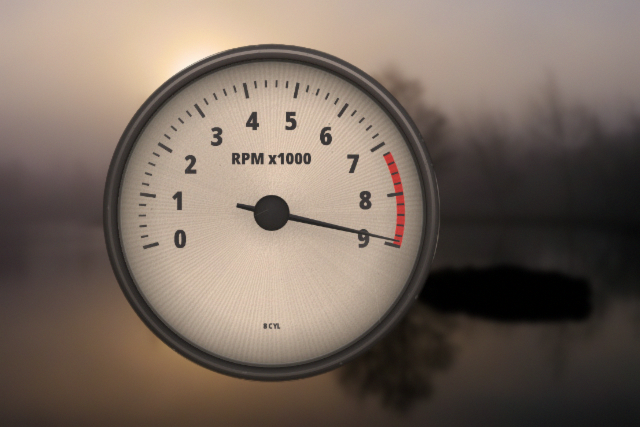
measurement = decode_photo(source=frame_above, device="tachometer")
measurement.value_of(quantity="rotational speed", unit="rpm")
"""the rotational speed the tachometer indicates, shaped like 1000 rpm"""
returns 8900 rpm
